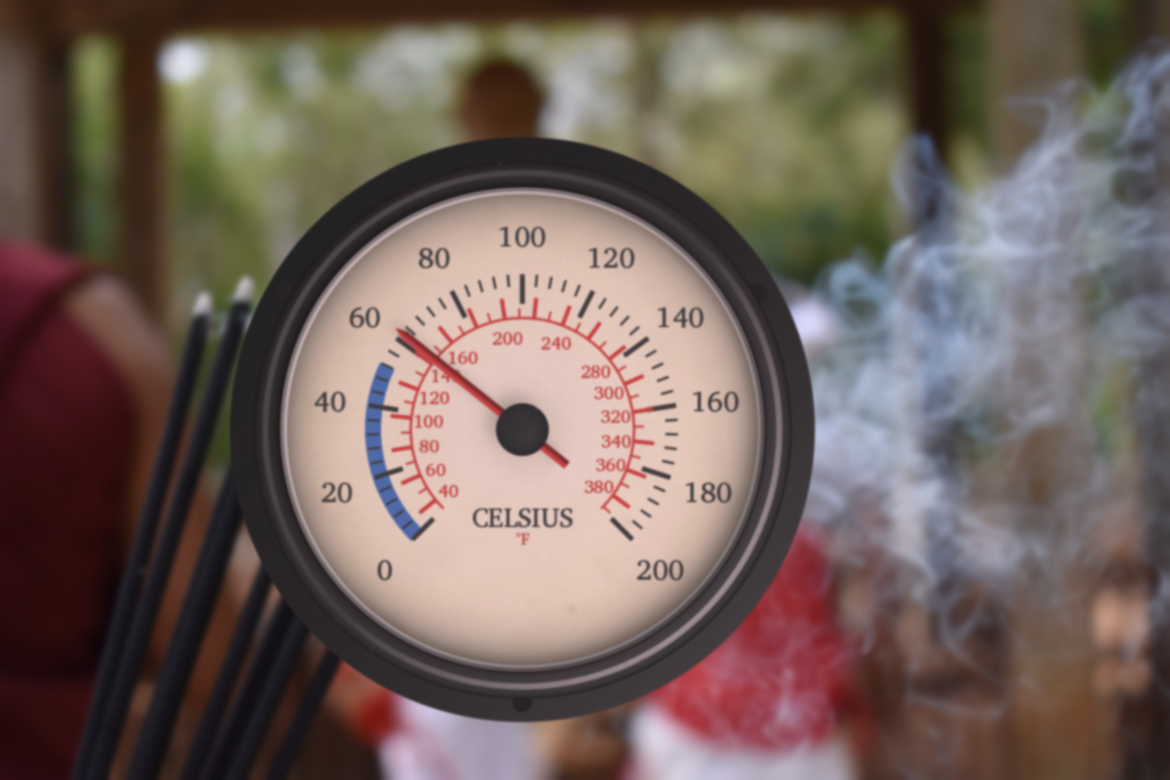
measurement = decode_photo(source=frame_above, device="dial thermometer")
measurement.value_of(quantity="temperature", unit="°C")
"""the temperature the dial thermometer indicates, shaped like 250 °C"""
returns 62 °C
